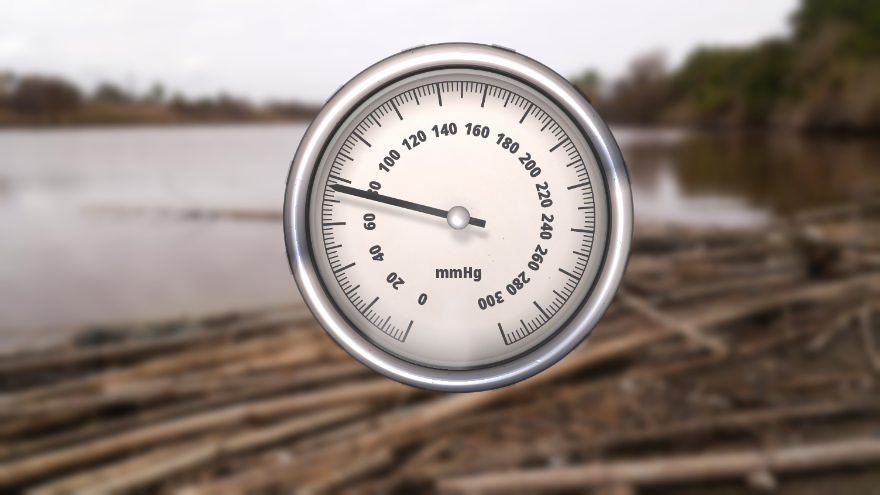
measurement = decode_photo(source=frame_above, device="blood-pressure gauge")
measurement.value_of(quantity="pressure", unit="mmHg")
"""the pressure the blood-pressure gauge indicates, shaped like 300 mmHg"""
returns 76 mmHg
